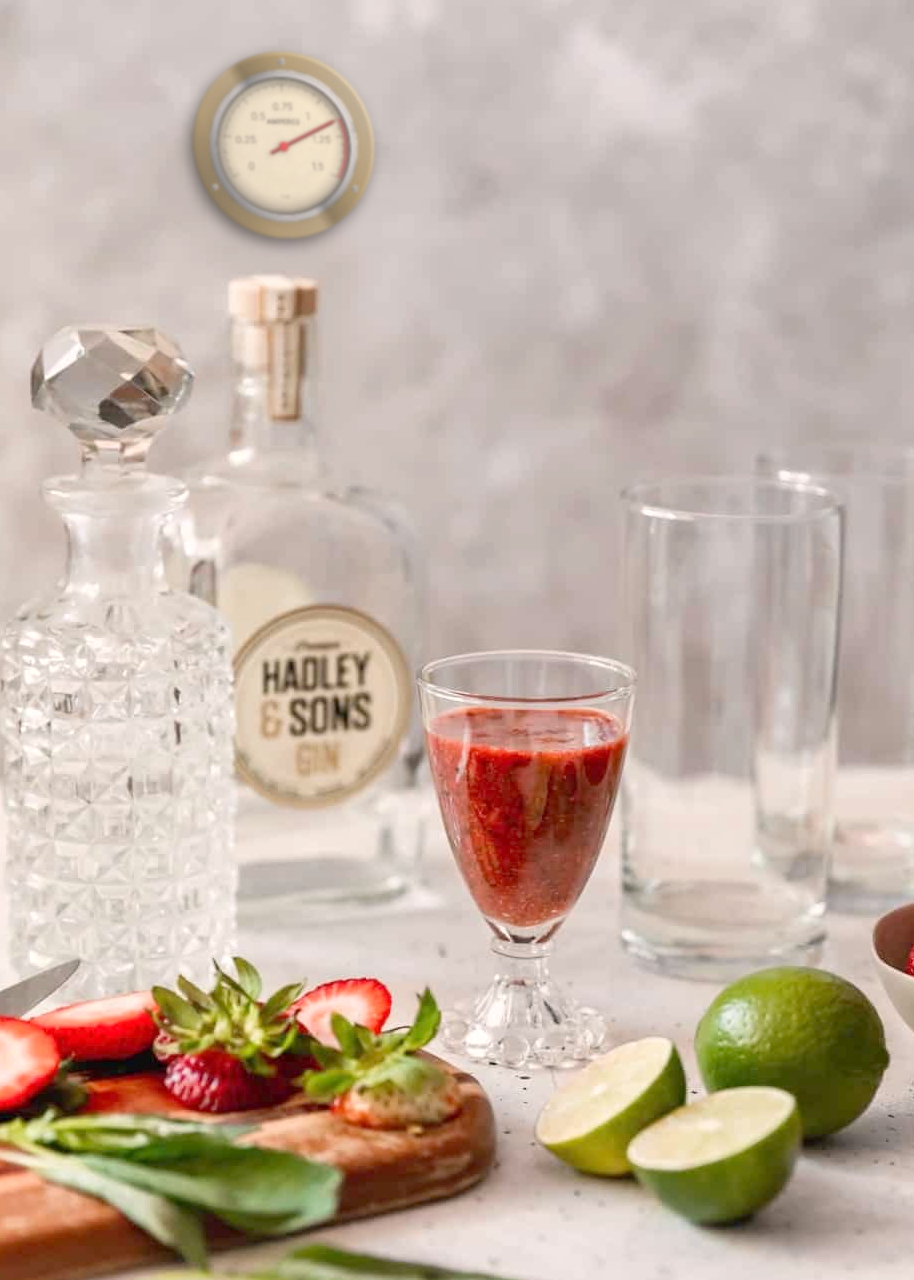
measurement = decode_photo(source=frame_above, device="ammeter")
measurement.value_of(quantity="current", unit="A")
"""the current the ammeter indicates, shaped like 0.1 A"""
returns 1.15 A
